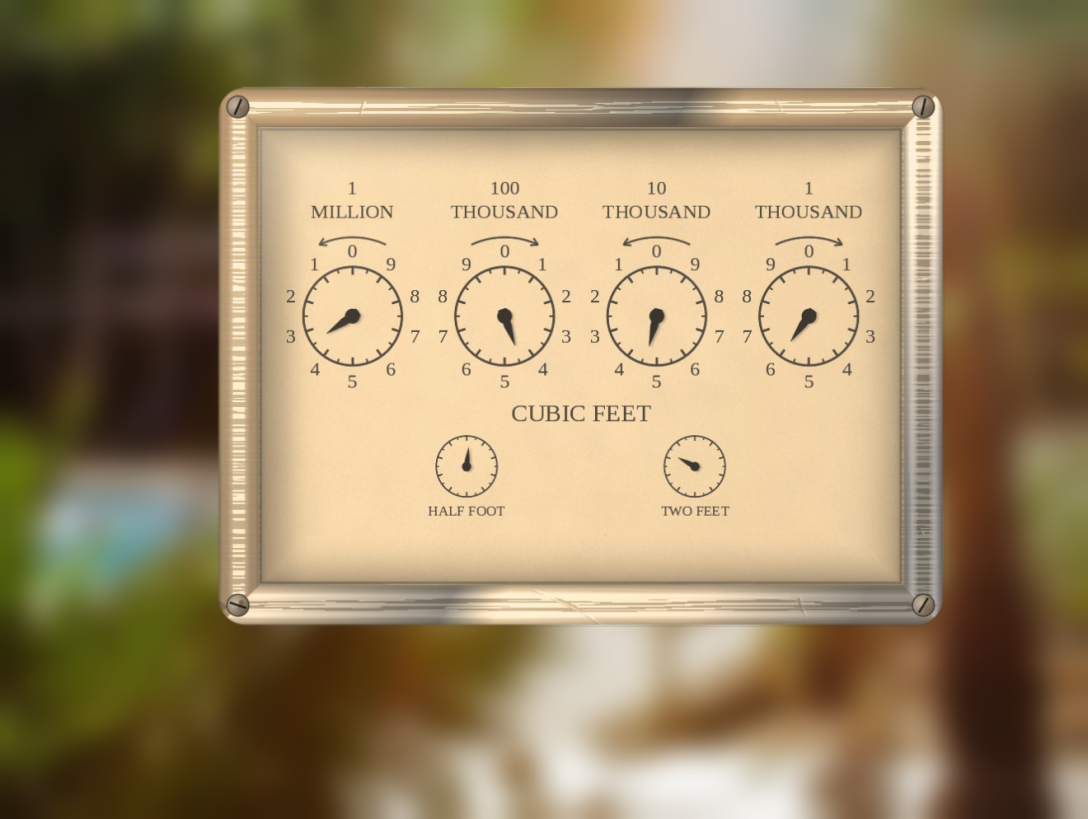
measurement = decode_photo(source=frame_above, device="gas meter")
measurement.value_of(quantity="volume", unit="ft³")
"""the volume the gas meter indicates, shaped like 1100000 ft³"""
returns 344600 ft³
